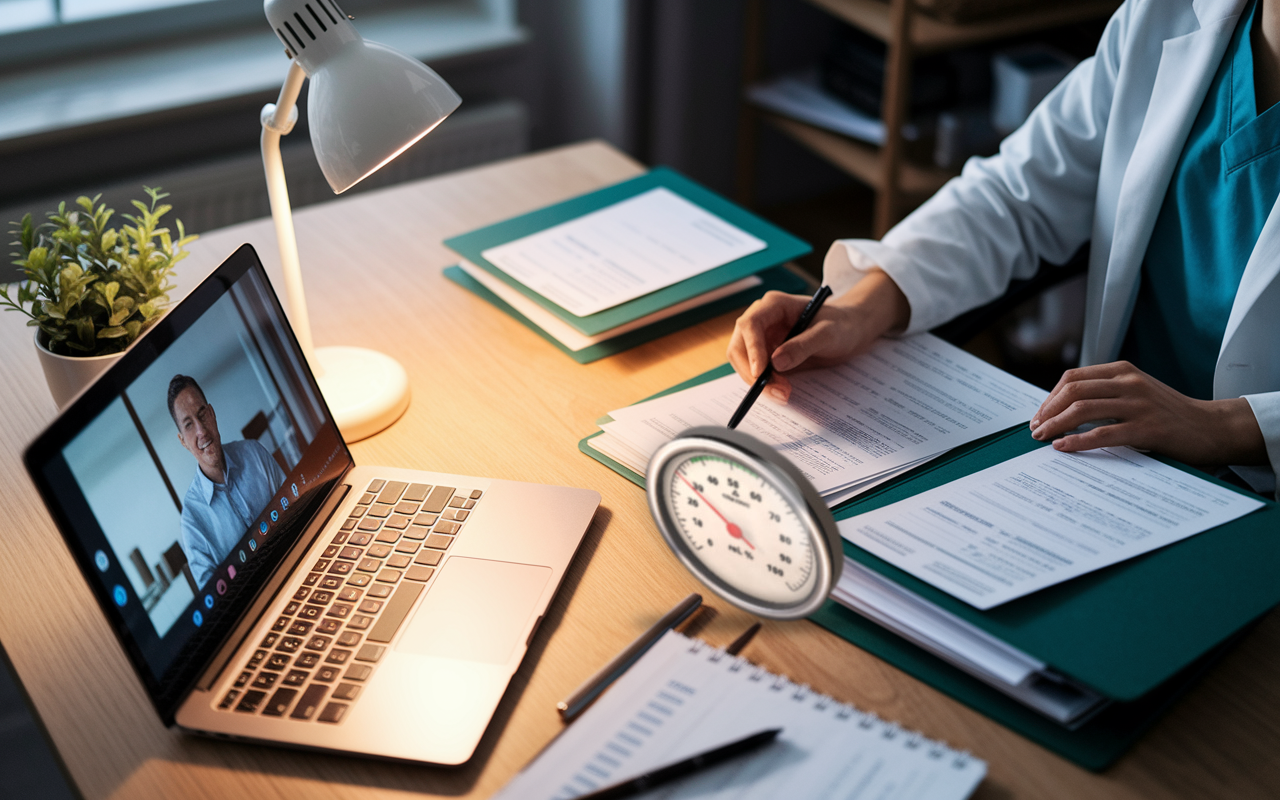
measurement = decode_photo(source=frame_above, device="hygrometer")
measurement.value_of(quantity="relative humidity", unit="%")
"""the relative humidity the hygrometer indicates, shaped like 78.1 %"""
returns 30 %
